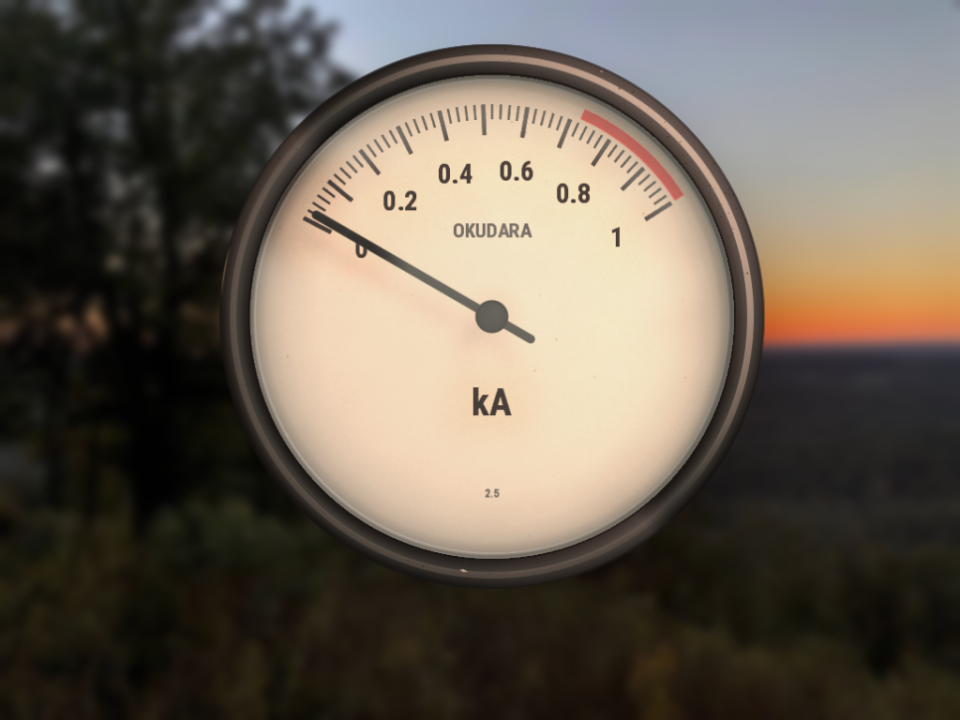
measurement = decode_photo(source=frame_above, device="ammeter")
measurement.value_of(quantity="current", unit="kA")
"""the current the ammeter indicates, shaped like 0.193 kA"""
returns 0.02 kA
